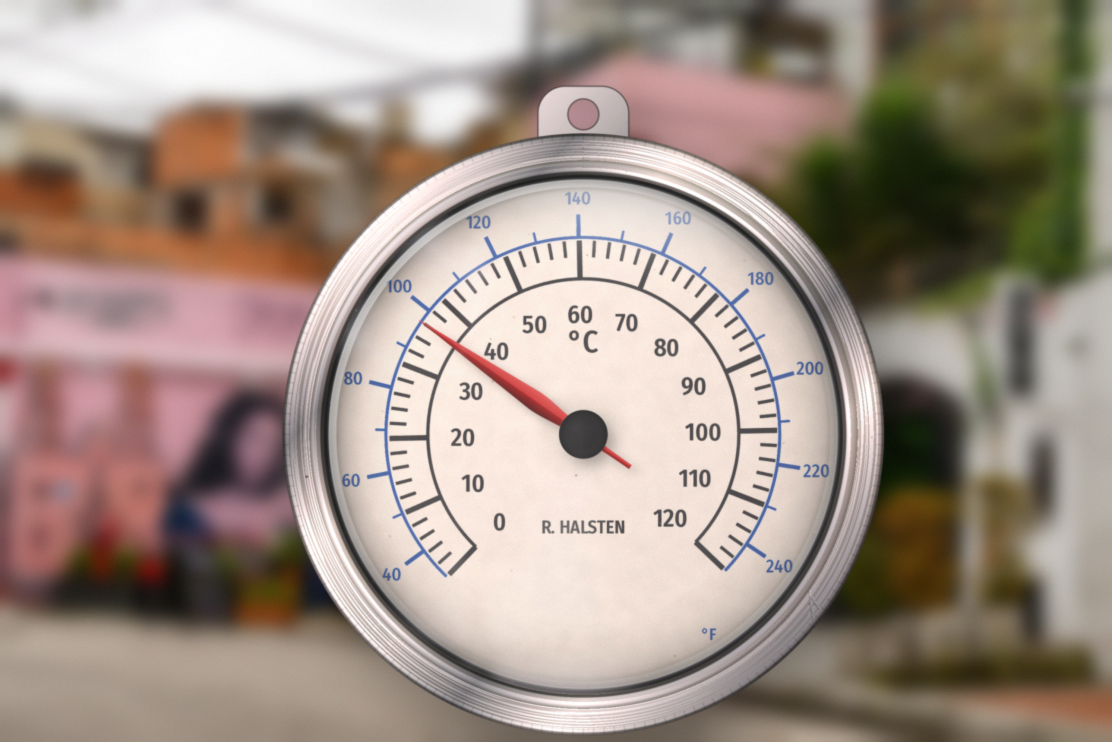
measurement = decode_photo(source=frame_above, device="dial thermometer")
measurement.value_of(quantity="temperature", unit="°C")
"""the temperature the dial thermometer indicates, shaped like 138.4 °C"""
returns 36 °C
